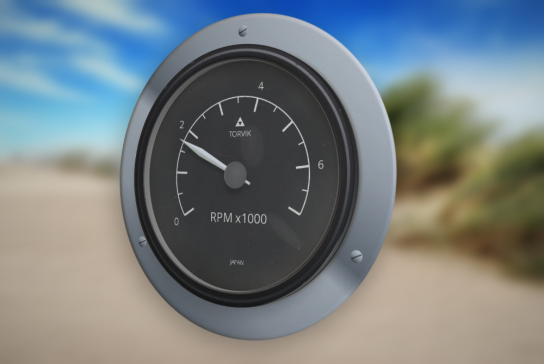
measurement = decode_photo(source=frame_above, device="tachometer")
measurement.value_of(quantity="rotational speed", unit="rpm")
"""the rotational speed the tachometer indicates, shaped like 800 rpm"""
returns 1750 rpm
